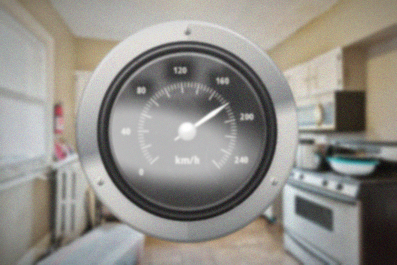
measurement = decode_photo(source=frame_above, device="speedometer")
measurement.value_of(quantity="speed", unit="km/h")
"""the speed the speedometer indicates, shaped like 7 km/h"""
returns 180 km/h
